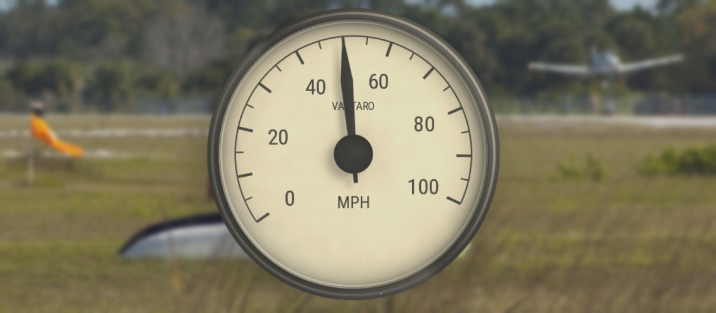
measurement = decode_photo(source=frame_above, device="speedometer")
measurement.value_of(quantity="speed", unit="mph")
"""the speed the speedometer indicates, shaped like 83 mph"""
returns 50 mph
